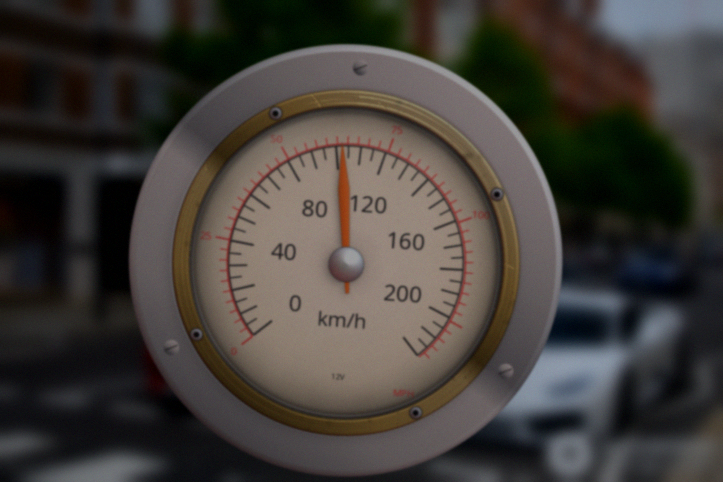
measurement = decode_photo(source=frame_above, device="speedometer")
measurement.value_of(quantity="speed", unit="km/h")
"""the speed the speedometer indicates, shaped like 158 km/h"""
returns 102.5 km/h
